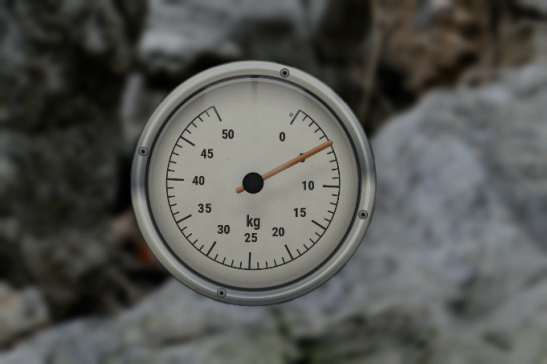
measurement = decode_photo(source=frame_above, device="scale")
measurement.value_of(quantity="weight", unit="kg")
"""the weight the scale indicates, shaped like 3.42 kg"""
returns 5 kg
